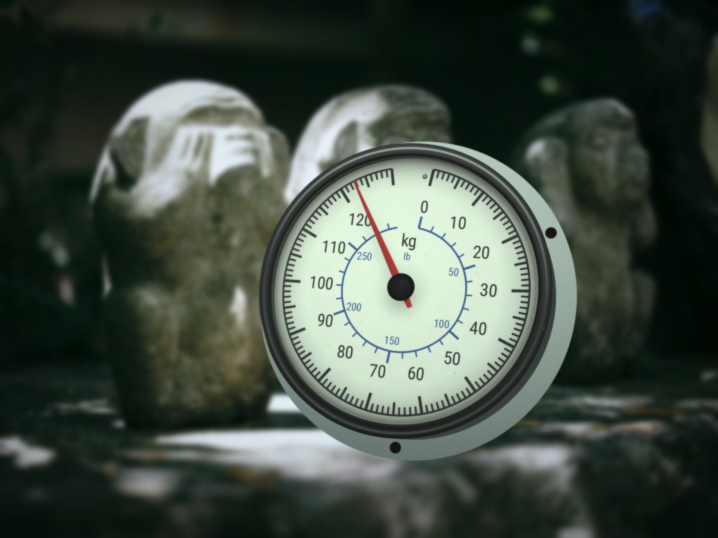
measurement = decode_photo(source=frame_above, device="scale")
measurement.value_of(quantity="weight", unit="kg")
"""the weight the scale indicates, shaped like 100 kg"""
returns 123 kg
